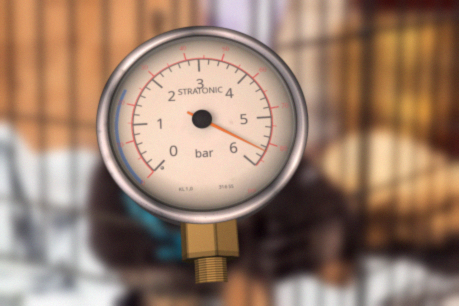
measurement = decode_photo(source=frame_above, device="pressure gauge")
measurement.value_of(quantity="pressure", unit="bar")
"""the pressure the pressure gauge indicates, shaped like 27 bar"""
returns 5.7 bar
